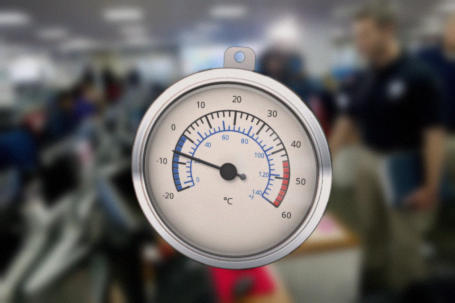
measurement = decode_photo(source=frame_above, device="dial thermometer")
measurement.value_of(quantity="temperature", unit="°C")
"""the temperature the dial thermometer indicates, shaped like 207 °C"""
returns -6 °C
